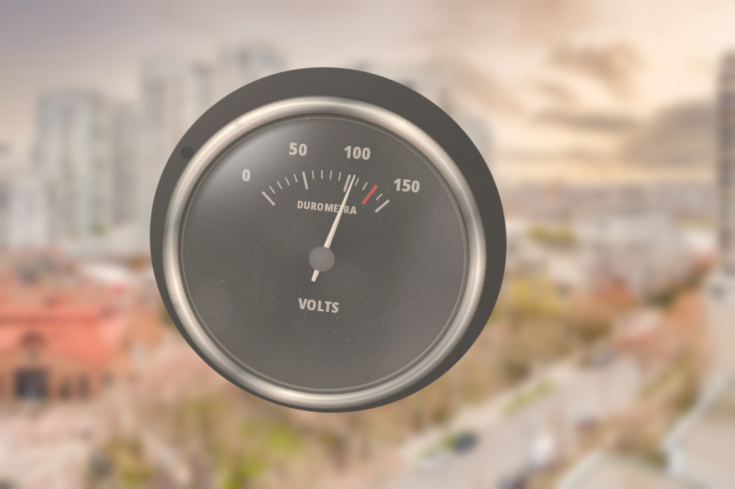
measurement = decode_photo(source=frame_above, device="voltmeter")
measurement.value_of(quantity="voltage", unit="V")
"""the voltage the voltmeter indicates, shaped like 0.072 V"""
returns 105 V
